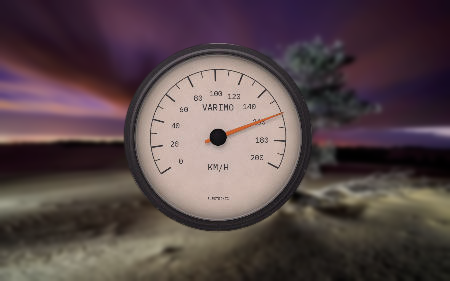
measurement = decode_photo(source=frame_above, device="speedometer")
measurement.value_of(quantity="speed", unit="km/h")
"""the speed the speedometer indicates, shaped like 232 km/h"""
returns 160 km/h
